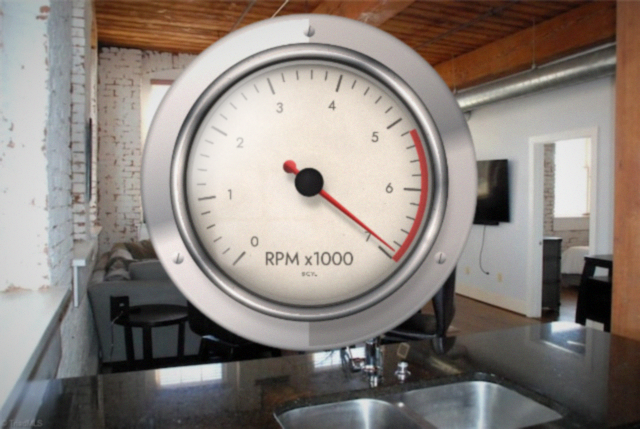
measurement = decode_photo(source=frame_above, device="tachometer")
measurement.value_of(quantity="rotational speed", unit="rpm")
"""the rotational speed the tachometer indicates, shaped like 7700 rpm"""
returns 6900 rpm
